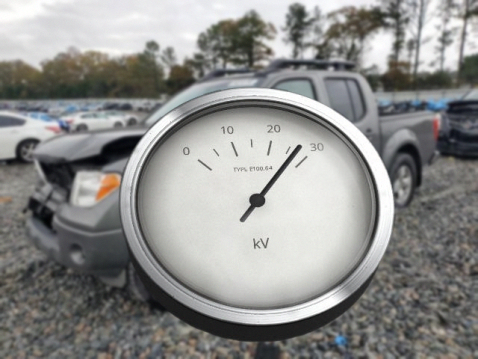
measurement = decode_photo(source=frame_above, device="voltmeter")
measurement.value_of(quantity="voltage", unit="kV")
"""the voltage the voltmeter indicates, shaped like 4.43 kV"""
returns 27.5 kV
